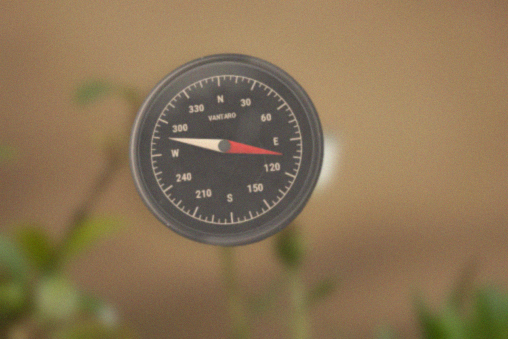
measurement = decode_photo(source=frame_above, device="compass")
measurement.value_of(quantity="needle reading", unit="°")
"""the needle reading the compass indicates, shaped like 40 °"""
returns 105 °
